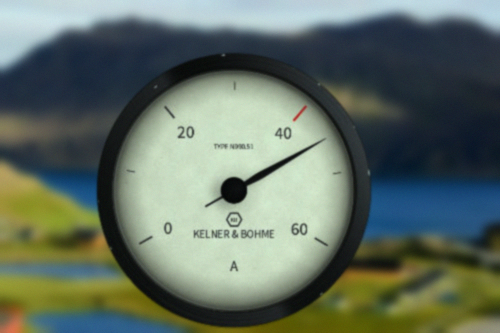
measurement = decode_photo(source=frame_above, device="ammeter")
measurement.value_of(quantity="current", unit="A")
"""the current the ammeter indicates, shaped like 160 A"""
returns 45 A
